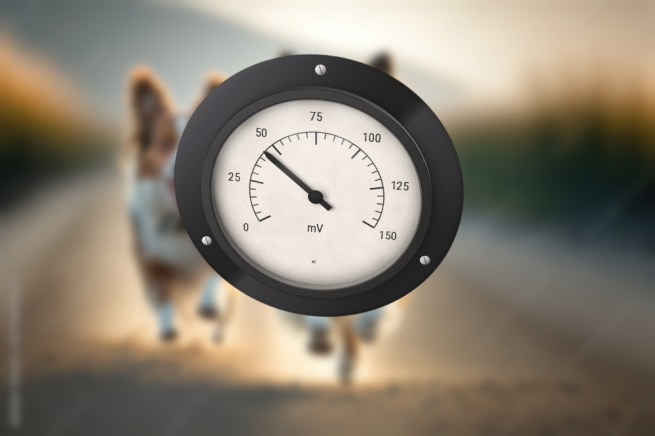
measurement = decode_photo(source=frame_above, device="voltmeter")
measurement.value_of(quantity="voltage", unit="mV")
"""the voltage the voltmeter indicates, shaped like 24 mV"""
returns 45 mV
